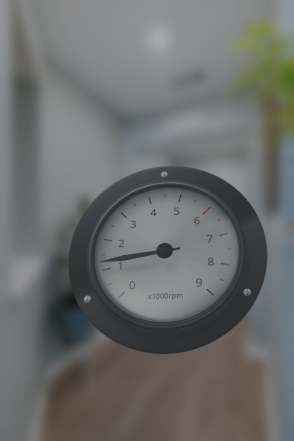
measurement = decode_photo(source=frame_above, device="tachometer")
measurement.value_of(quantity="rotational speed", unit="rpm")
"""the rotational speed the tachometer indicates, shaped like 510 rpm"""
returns 1250 rpm
